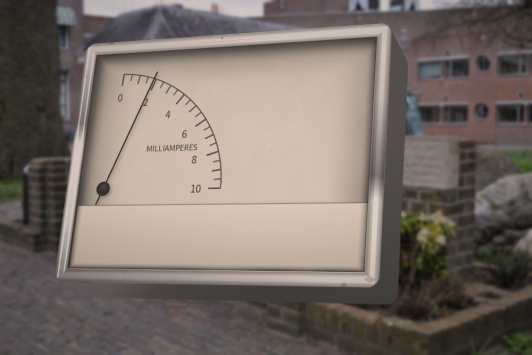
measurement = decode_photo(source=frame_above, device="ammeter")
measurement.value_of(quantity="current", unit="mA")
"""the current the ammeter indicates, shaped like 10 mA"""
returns 2 mA
